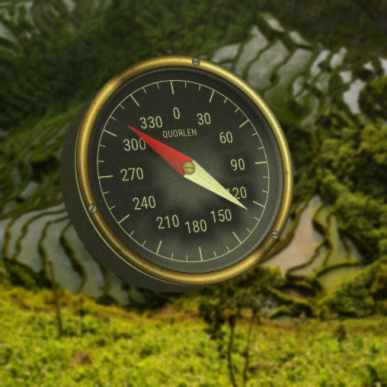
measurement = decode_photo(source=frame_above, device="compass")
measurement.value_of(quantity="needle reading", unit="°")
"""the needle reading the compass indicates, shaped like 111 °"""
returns 310 °
